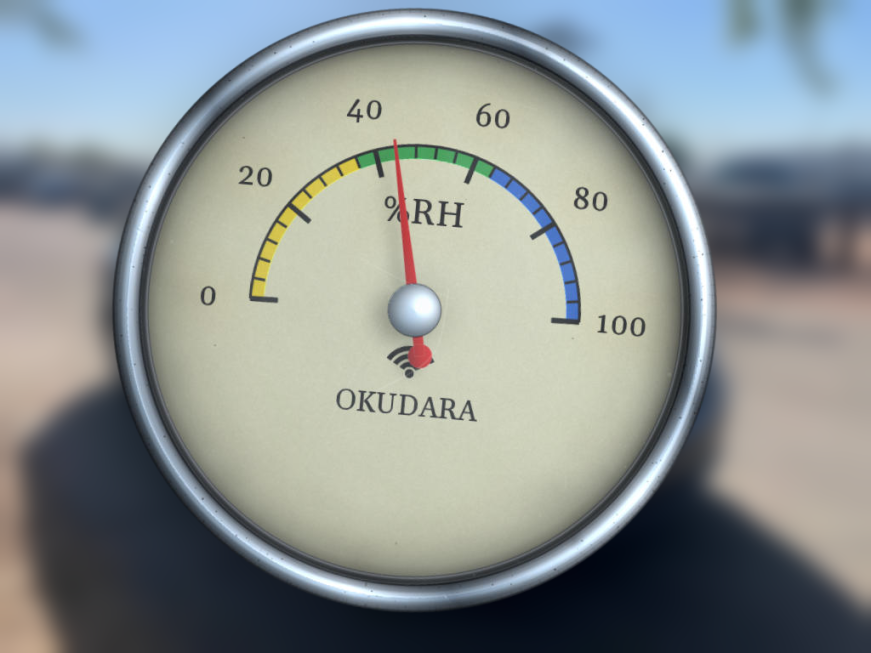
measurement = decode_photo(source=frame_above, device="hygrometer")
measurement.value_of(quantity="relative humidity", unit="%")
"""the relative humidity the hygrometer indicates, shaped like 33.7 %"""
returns 44 %
